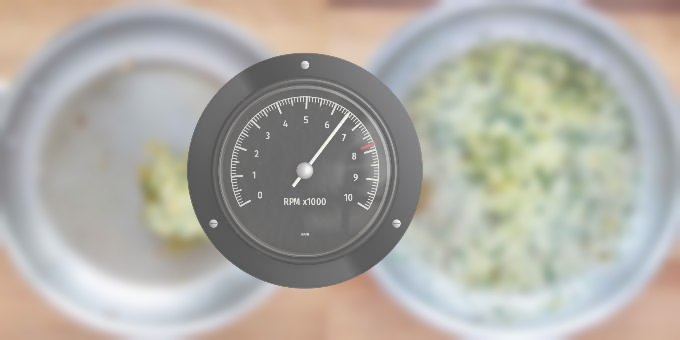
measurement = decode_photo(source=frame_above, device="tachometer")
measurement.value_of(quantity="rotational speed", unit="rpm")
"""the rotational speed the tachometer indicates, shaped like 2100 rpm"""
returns 6500 rpm
